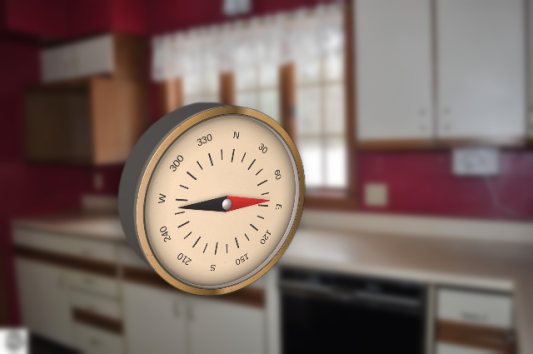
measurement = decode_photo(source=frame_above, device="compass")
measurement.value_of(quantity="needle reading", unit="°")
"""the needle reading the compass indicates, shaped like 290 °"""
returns 82.5 °
